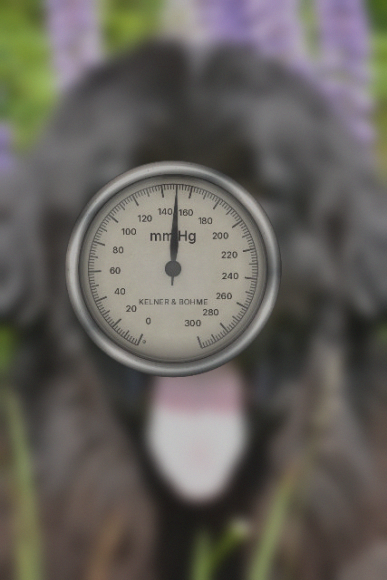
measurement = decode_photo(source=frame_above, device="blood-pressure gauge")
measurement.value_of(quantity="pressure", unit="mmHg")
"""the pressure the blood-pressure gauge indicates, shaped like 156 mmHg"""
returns 150 mmHg
